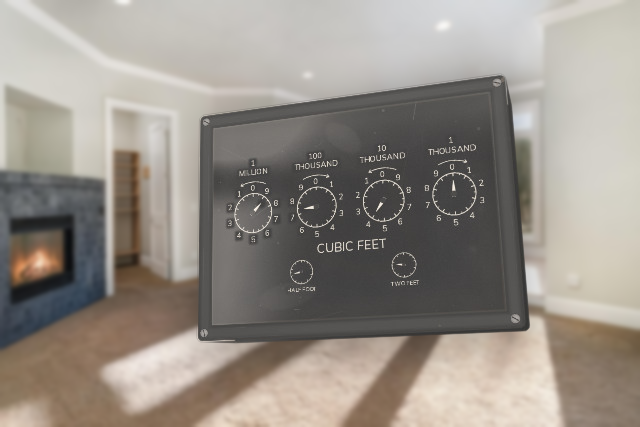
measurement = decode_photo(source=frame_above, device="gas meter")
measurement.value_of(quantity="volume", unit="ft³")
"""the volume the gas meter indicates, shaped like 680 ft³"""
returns 874000 ft³
